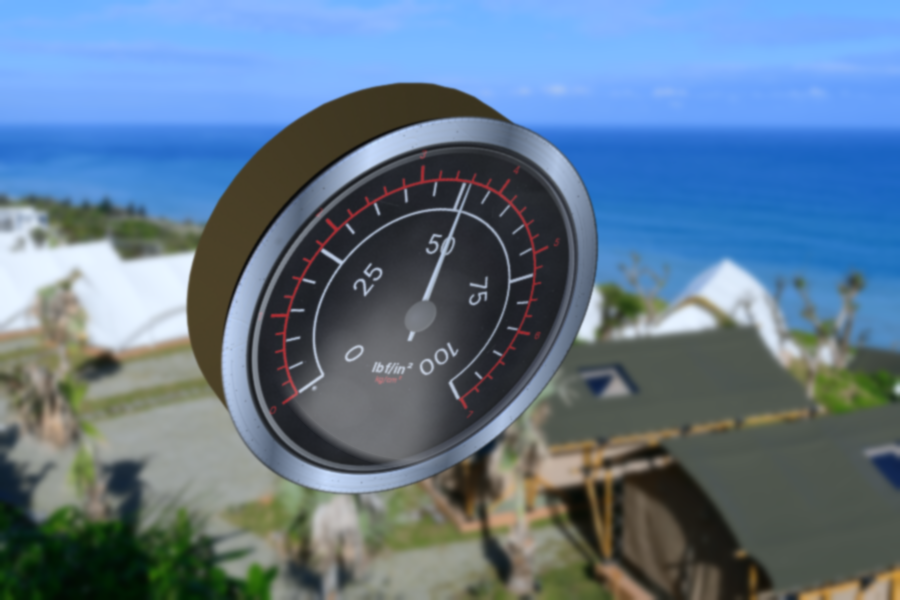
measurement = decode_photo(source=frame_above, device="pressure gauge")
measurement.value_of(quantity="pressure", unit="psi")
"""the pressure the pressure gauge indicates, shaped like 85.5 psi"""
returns 50 psi
